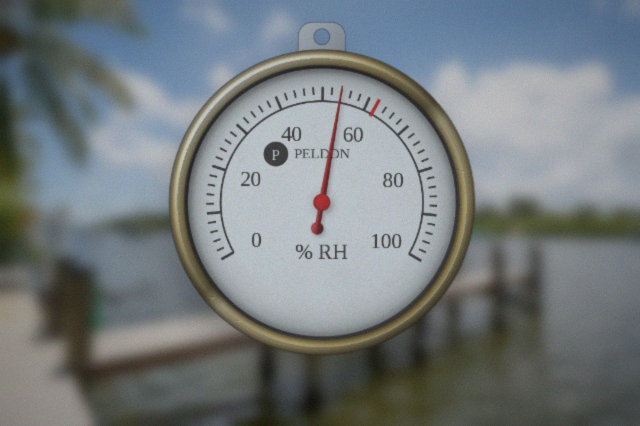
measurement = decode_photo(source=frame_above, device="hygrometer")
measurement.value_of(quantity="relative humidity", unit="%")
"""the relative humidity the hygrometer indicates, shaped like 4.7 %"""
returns 54 %
